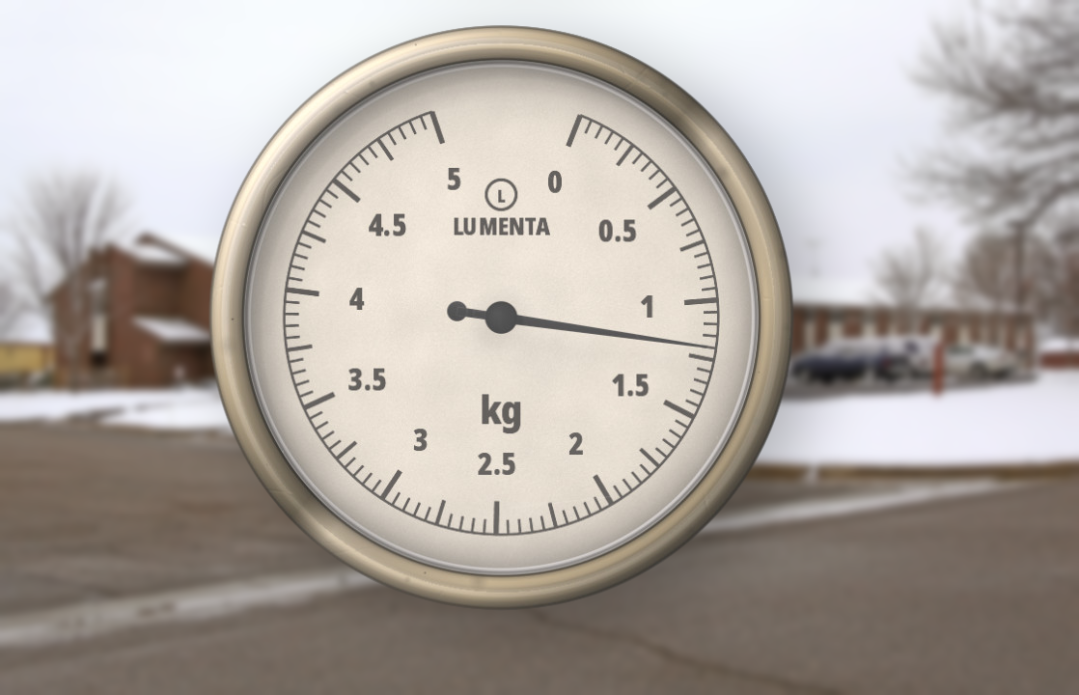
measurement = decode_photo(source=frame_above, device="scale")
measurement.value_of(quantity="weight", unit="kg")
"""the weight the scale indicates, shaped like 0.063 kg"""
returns 1.2 kg
